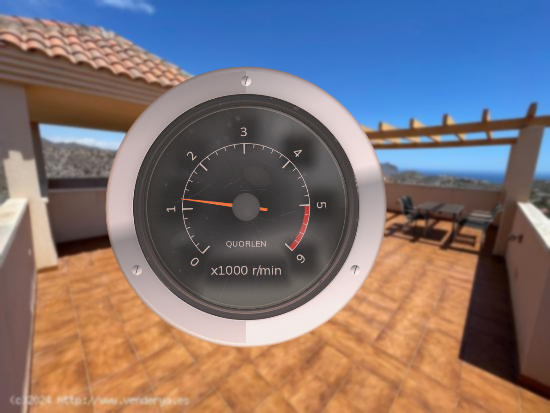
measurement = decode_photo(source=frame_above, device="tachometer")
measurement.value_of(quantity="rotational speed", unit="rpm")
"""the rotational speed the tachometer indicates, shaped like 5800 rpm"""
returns 1200 rpm
